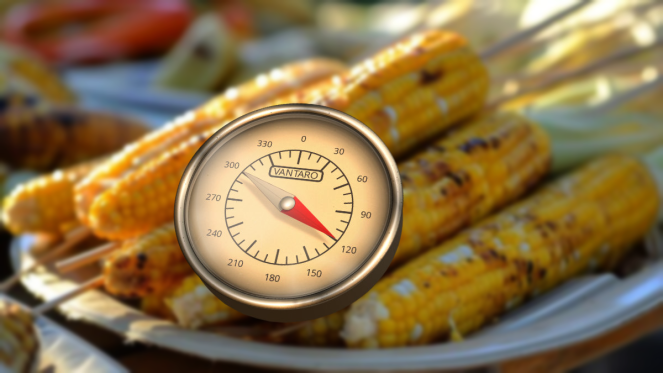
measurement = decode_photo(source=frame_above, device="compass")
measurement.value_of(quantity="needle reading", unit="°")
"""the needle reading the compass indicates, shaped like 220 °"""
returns 120 °
